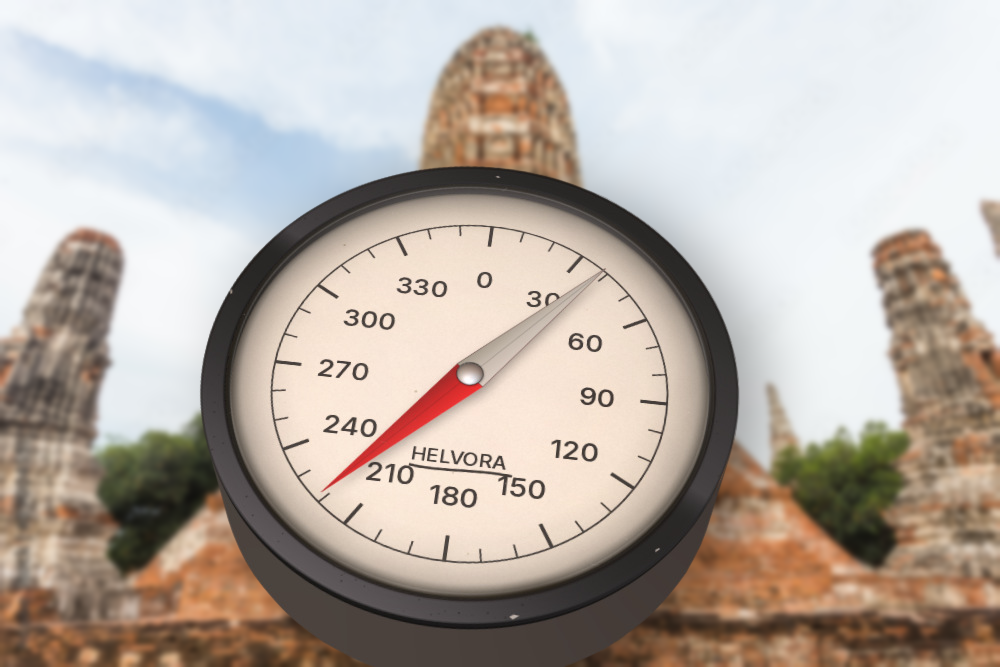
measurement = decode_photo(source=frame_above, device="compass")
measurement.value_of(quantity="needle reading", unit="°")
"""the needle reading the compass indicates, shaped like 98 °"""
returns 220 °
